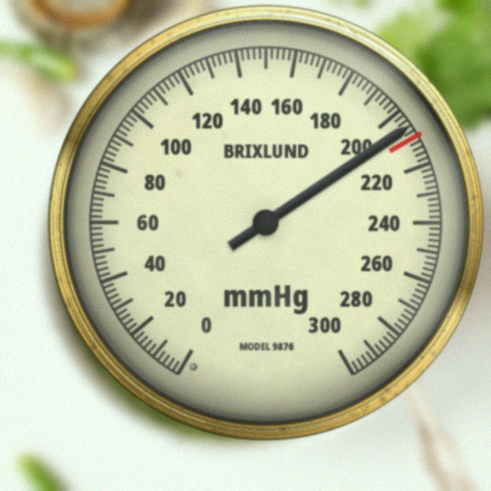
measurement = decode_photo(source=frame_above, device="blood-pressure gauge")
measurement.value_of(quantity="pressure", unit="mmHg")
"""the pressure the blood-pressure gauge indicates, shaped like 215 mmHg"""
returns 206 mmHg
